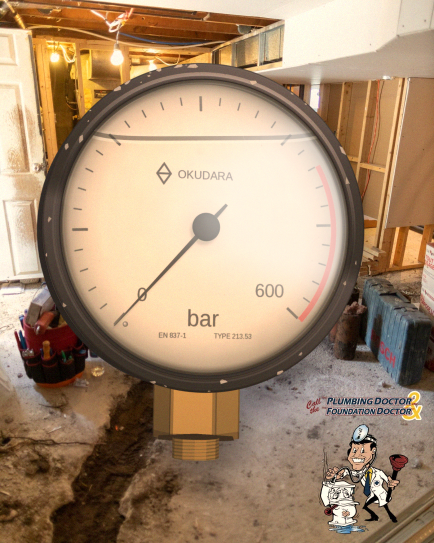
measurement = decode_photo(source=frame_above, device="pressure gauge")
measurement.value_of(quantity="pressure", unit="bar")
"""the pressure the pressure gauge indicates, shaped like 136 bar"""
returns 0 bar
